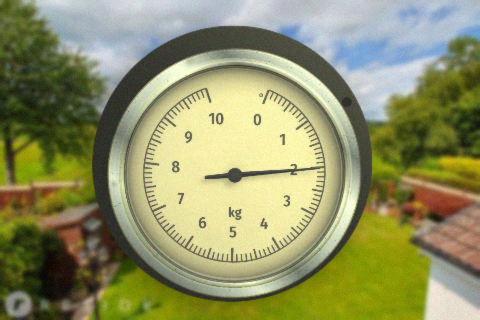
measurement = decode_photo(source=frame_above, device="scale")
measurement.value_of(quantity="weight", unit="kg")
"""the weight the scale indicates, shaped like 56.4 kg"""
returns 2 kg
